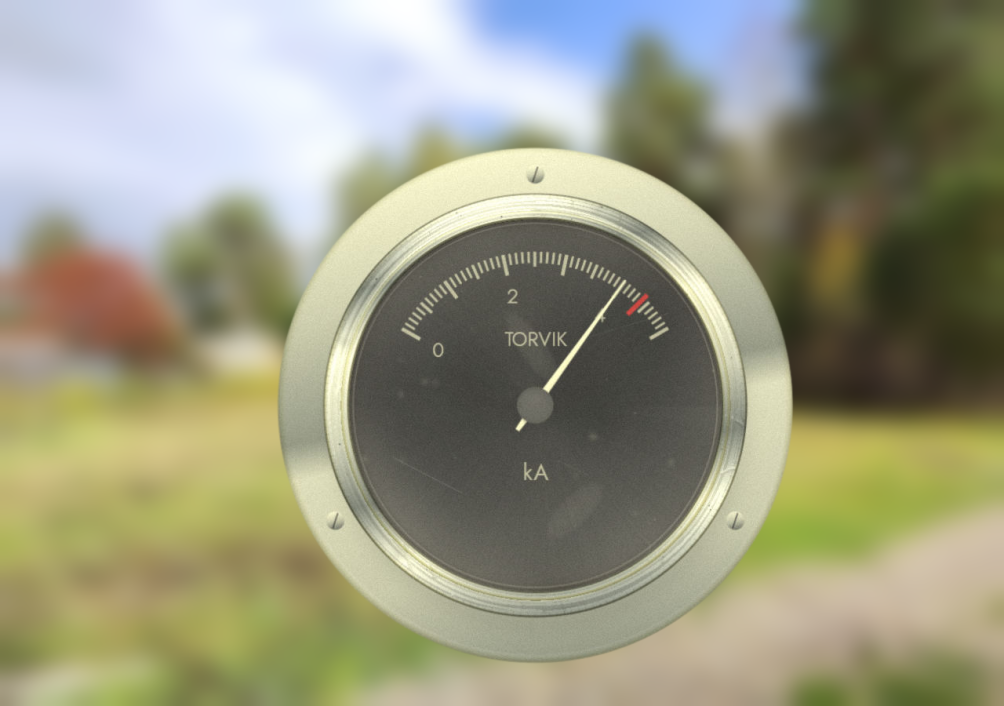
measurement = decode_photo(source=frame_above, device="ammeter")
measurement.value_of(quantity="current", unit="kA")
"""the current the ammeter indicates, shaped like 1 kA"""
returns 4 kA
